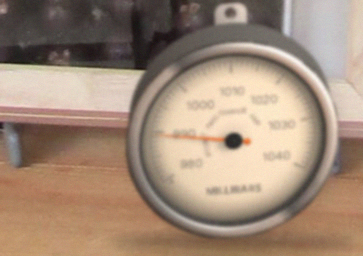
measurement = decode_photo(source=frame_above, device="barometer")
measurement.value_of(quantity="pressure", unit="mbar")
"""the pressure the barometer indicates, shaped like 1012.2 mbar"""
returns 990 mbar
